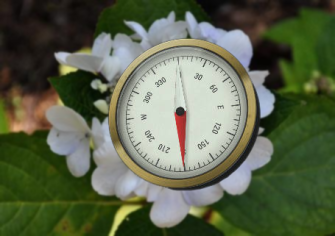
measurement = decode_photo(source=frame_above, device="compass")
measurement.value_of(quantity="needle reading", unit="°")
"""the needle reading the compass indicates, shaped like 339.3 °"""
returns 180 °
